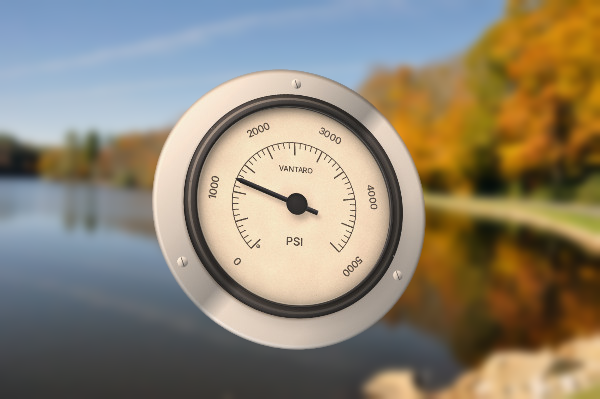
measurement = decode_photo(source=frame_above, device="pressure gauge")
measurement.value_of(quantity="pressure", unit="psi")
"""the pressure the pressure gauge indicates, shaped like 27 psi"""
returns 1200 psi
